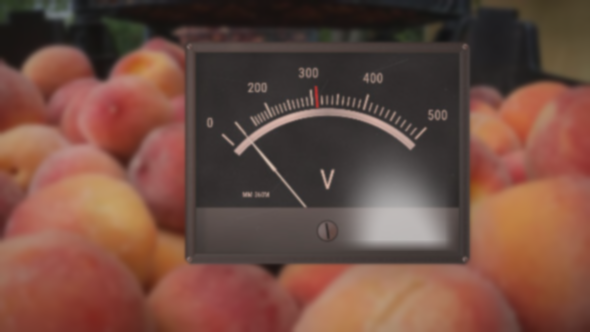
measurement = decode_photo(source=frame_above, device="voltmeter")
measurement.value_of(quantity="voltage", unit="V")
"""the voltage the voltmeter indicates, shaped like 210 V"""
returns 100 V
